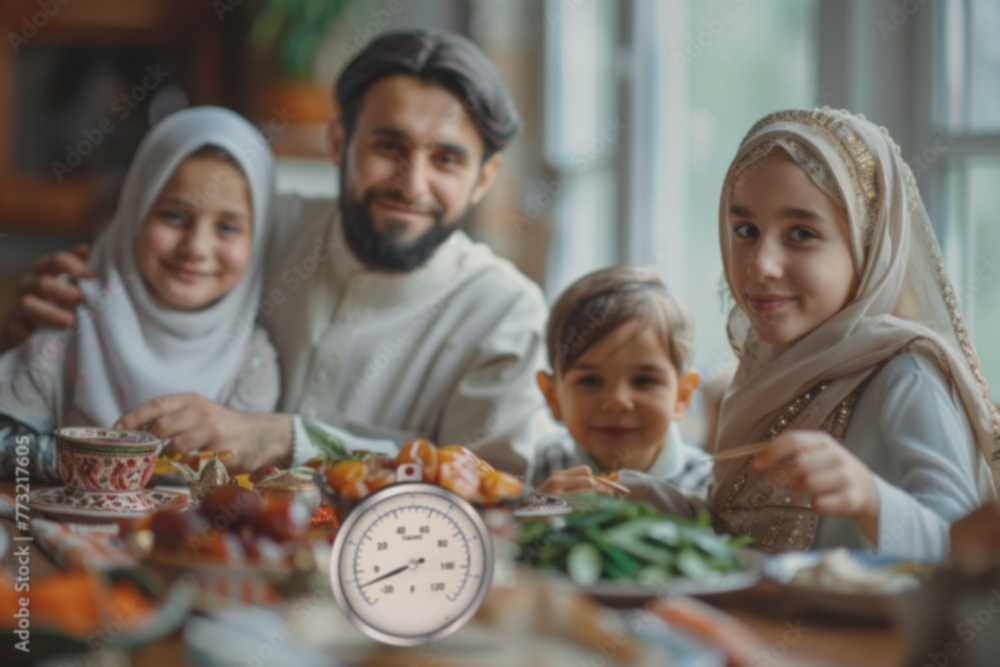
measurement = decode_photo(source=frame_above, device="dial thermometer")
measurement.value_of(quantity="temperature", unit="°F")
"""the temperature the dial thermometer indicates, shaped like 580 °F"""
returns -8 °F
